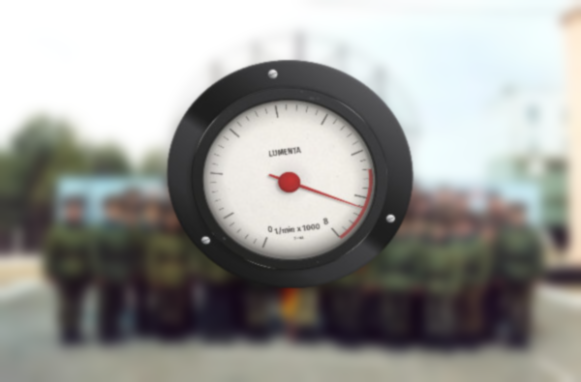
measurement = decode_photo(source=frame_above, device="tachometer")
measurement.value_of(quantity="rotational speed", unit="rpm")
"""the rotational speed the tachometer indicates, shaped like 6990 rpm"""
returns 7200 rpm
